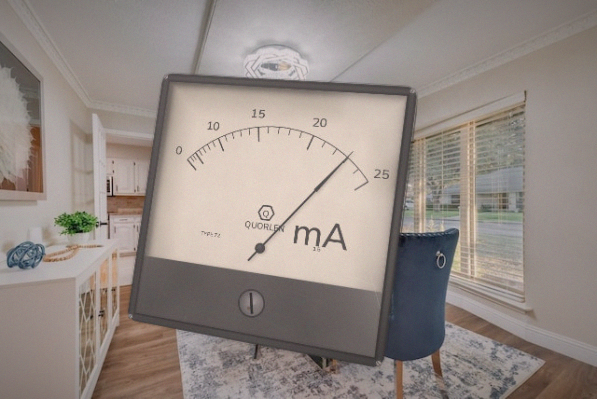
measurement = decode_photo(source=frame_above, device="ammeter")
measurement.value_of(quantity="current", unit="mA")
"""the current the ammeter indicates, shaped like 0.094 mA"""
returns 23 mA
